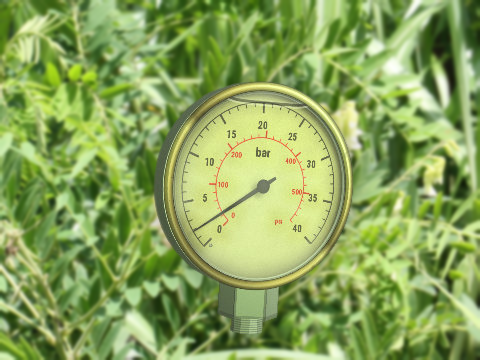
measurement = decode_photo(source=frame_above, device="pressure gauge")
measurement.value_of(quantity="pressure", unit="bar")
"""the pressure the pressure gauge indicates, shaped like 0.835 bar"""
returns 2 bar
